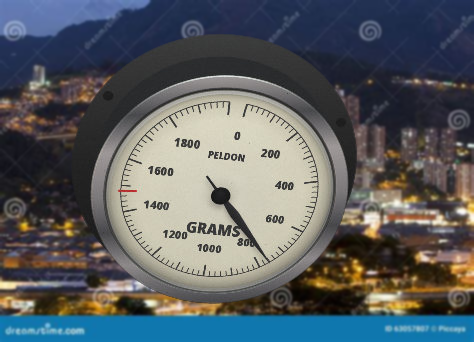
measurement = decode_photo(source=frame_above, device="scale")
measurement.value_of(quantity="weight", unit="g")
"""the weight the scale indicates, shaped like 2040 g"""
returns 760 g
